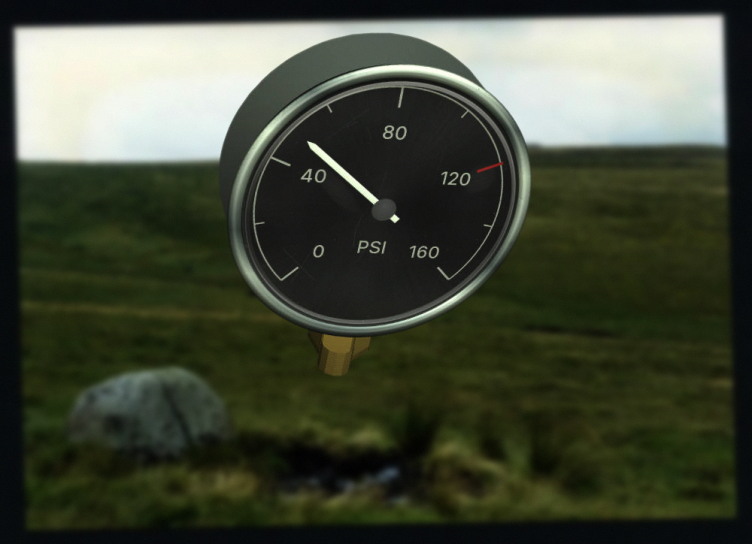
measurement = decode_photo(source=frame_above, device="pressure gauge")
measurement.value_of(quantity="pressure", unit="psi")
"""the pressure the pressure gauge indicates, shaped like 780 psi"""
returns 50 psi
